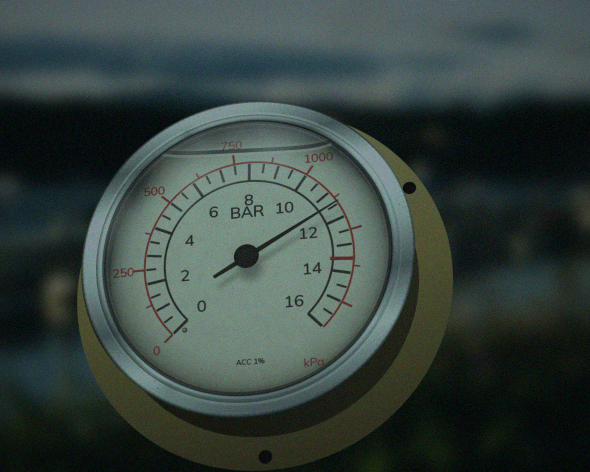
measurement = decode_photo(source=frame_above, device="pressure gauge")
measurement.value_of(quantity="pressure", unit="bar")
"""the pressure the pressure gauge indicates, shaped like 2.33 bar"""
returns 11.5 bar
